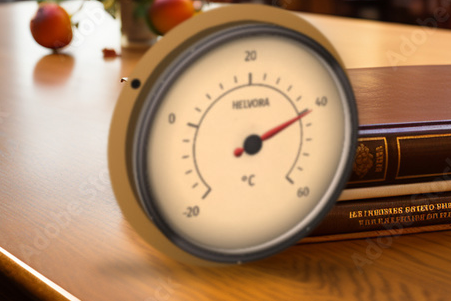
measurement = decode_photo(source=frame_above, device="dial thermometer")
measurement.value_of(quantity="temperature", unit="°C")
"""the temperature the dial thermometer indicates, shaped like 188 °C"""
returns 40 °C
